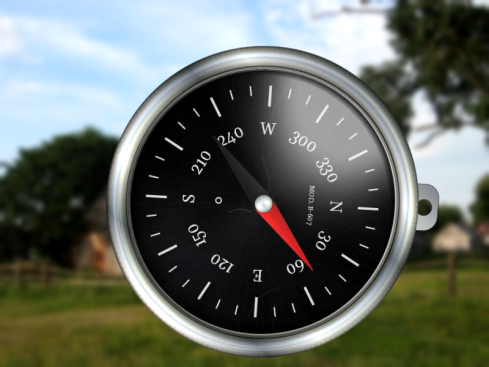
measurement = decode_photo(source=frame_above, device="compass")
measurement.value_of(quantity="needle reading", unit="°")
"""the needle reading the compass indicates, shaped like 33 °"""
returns 50 °
